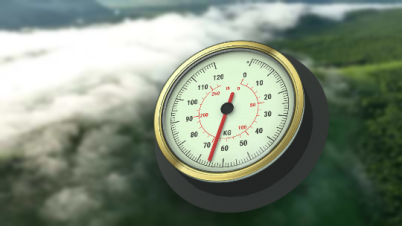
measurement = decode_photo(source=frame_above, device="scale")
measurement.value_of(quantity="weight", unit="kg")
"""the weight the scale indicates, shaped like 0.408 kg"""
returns 65 kg
